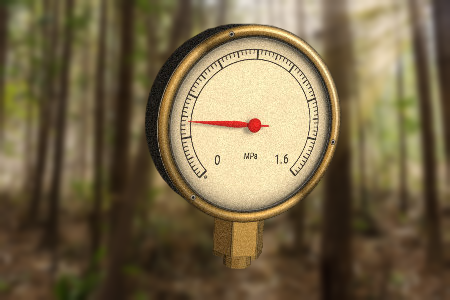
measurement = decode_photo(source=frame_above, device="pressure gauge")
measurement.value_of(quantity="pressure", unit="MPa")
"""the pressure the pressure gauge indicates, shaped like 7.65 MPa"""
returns 0.28 MPa
